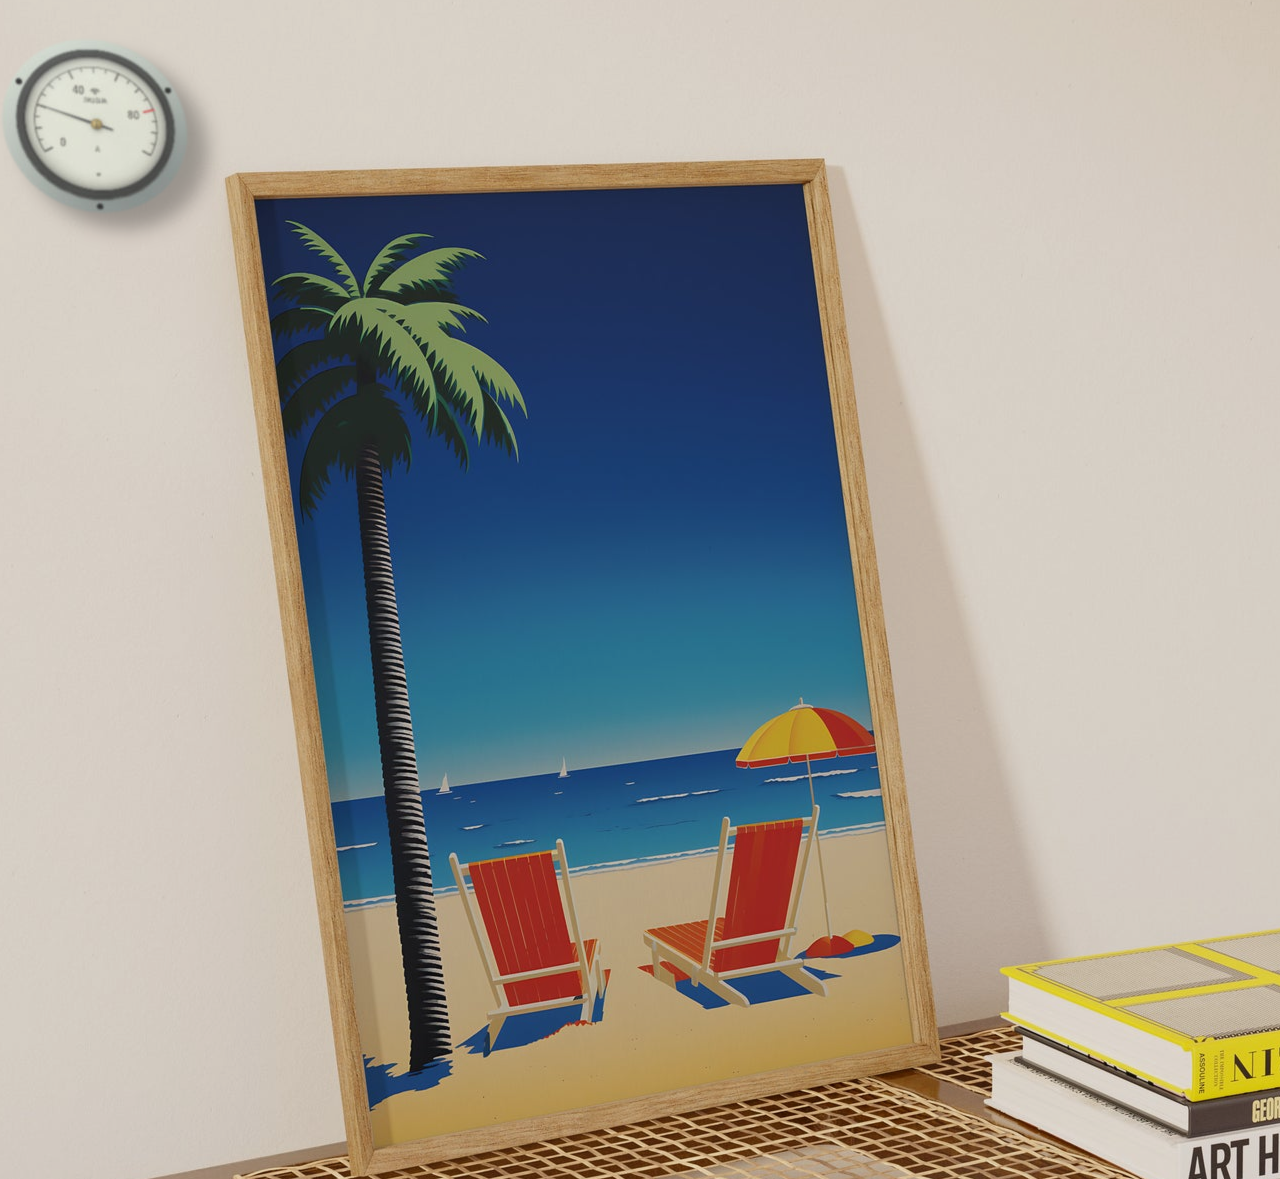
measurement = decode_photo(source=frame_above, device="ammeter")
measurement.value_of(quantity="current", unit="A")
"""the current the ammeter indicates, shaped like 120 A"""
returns 20 A
